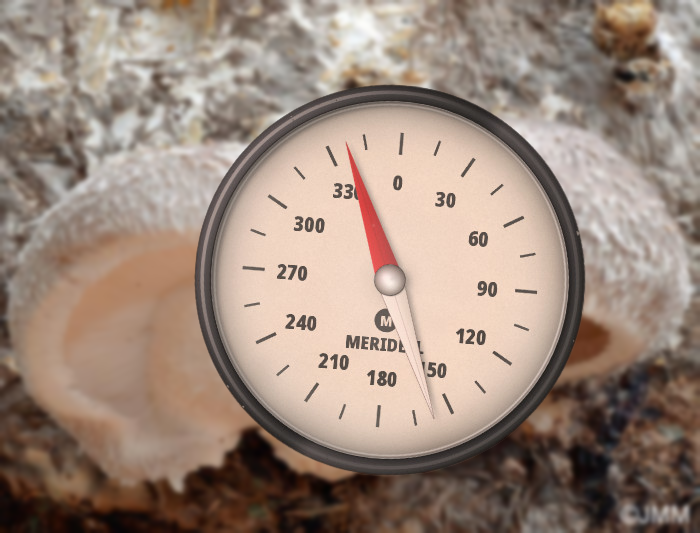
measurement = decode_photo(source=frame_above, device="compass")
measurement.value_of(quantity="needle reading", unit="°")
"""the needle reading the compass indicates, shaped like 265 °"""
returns 337.5 °
